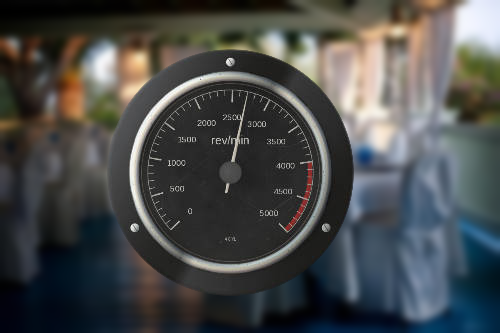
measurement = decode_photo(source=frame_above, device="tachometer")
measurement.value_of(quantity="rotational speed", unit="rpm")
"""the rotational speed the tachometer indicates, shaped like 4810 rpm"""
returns 2700 rpm
